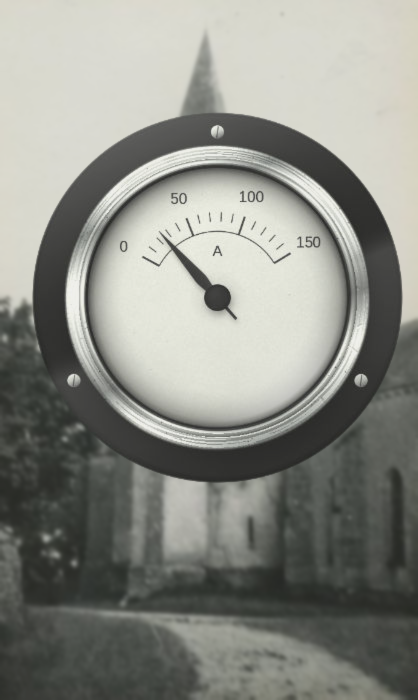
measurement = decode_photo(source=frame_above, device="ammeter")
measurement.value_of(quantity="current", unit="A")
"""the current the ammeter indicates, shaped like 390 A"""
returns 25 A
